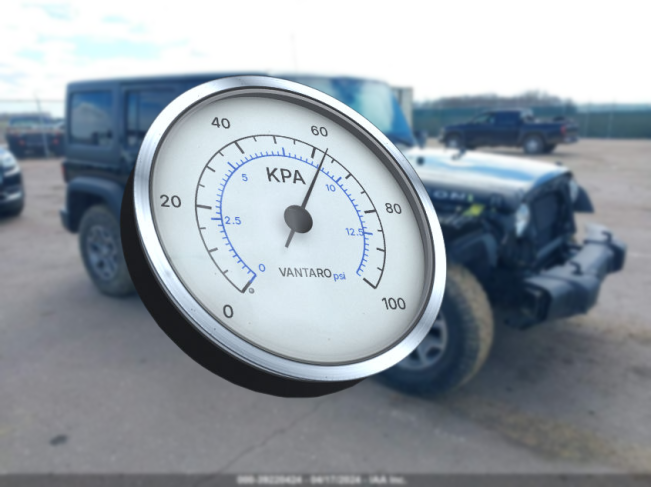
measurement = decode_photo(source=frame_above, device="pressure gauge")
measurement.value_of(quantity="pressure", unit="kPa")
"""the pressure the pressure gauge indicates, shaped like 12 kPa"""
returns 62.5 kPa
